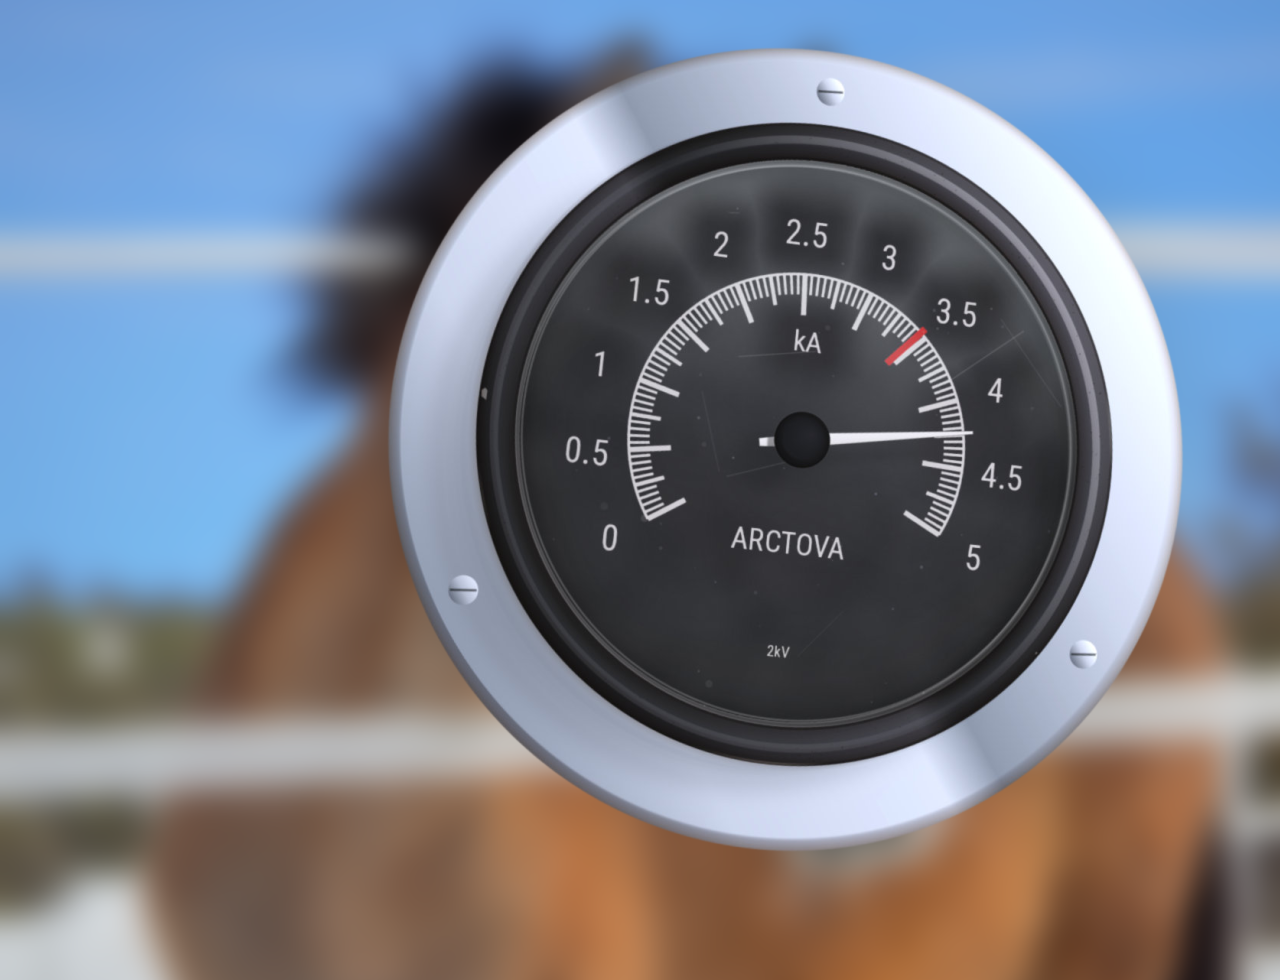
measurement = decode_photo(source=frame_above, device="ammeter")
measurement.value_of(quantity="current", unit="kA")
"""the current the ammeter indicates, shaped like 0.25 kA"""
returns 4.25 kA
